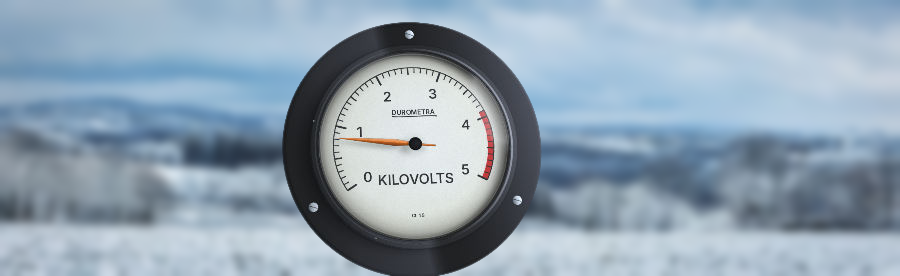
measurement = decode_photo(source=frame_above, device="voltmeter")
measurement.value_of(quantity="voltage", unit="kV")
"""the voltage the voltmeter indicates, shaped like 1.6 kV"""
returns 0.8 kV
